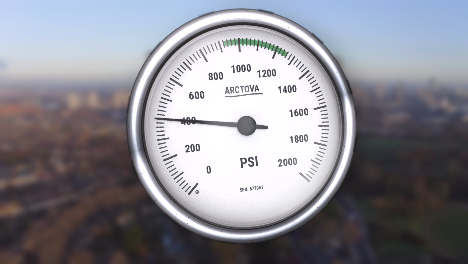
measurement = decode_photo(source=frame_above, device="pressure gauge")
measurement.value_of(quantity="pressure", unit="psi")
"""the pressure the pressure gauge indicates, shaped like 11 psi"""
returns 400 psi
